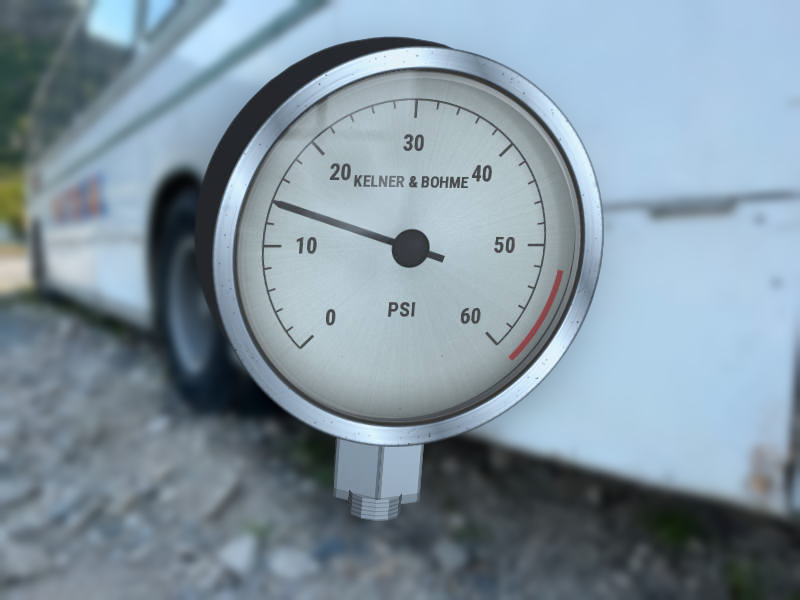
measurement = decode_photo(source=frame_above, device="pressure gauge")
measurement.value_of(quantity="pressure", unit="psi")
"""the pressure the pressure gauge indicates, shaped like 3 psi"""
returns 14 psi
